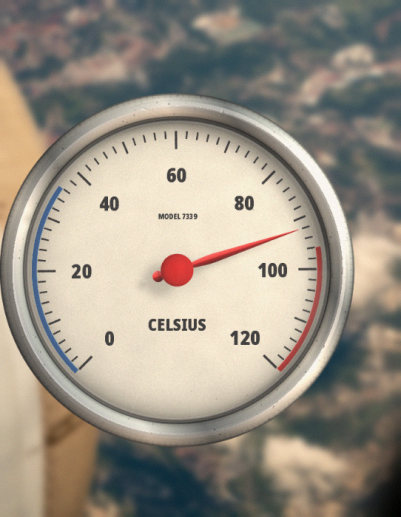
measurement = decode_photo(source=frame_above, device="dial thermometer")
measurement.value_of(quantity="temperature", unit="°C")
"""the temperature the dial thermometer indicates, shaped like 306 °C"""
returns 92 °C
